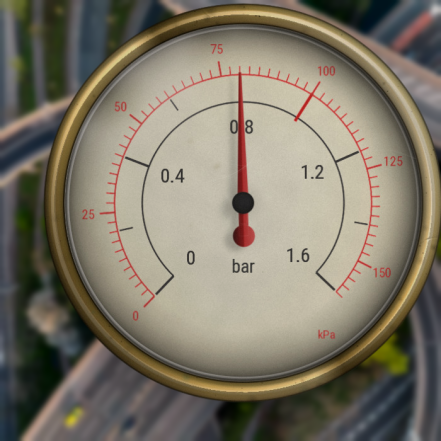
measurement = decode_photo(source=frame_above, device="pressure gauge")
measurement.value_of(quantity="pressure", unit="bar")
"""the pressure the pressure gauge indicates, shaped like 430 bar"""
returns 0.8 bar
